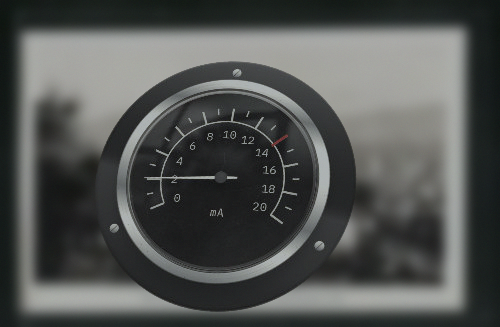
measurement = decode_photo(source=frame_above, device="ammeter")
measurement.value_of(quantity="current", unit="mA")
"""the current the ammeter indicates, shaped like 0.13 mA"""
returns 2 mA
